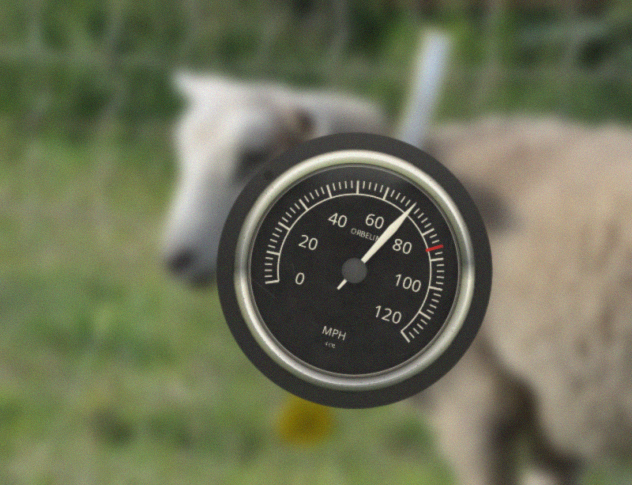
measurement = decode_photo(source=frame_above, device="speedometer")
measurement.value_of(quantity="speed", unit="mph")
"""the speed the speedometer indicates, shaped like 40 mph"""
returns 70 mph
